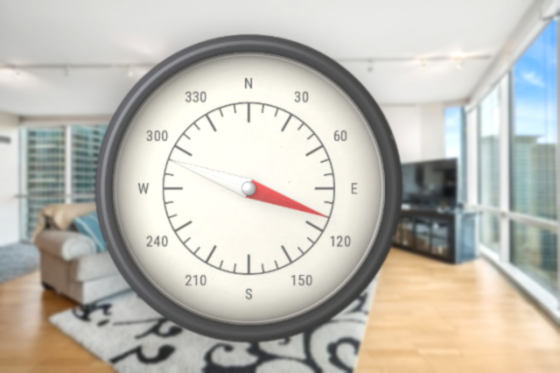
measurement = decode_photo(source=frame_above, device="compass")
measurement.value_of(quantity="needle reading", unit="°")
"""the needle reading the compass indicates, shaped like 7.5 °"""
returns 110 °
